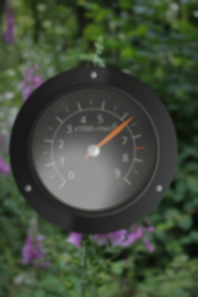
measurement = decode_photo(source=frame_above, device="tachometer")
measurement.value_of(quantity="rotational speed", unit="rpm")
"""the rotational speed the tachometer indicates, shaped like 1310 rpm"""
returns 6250 rpm
